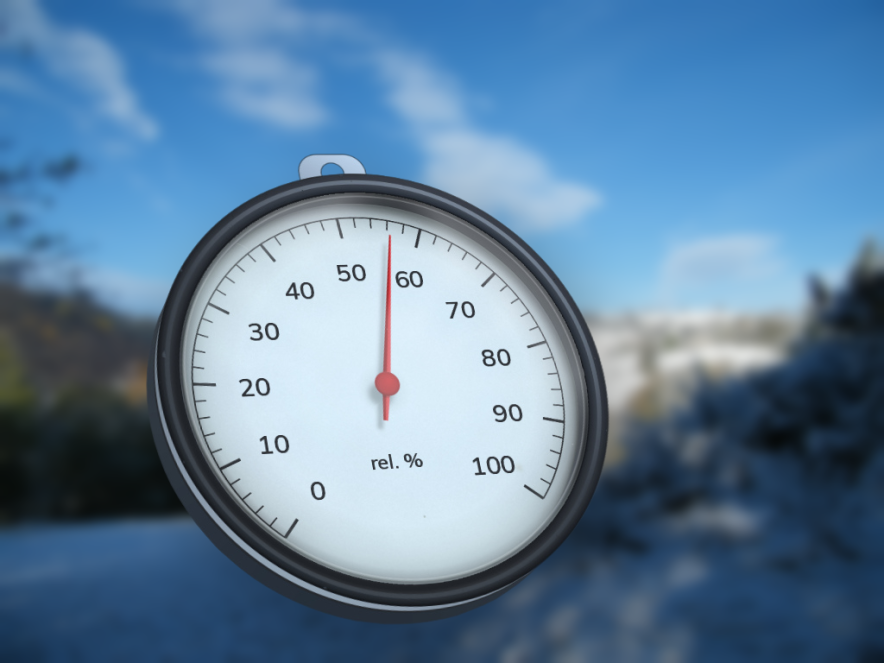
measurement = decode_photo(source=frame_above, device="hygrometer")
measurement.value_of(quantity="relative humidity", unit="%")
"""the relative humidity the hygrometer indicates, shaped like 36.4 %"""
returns 56 %
